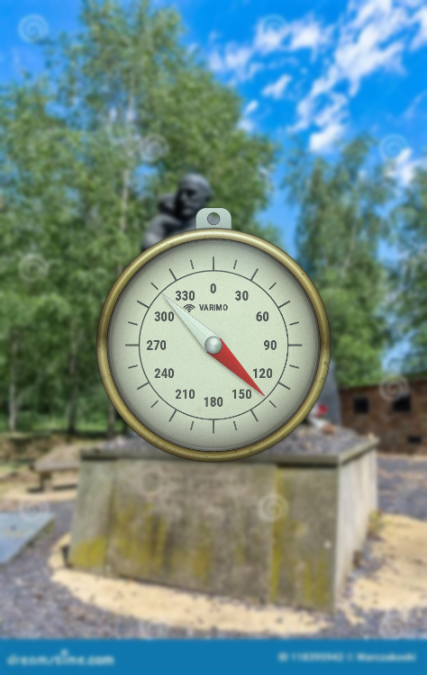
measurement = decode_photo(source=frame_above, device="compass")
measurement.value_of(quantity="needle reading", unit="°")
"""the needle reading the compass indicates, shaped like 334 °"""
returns 135 °
